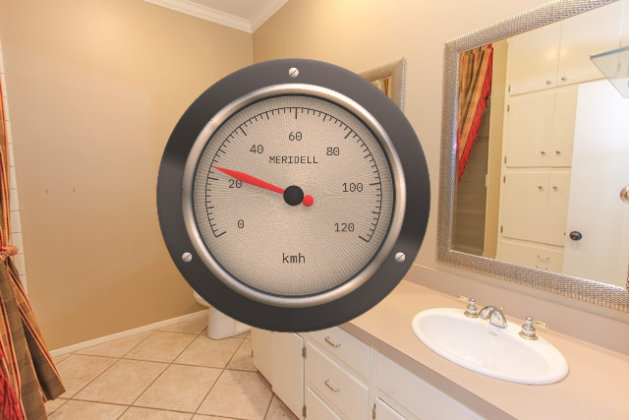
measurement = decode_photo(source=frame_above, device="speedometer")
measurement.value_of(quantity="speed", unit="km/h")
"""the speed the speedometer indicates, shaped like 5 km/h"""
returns 24 km/h
